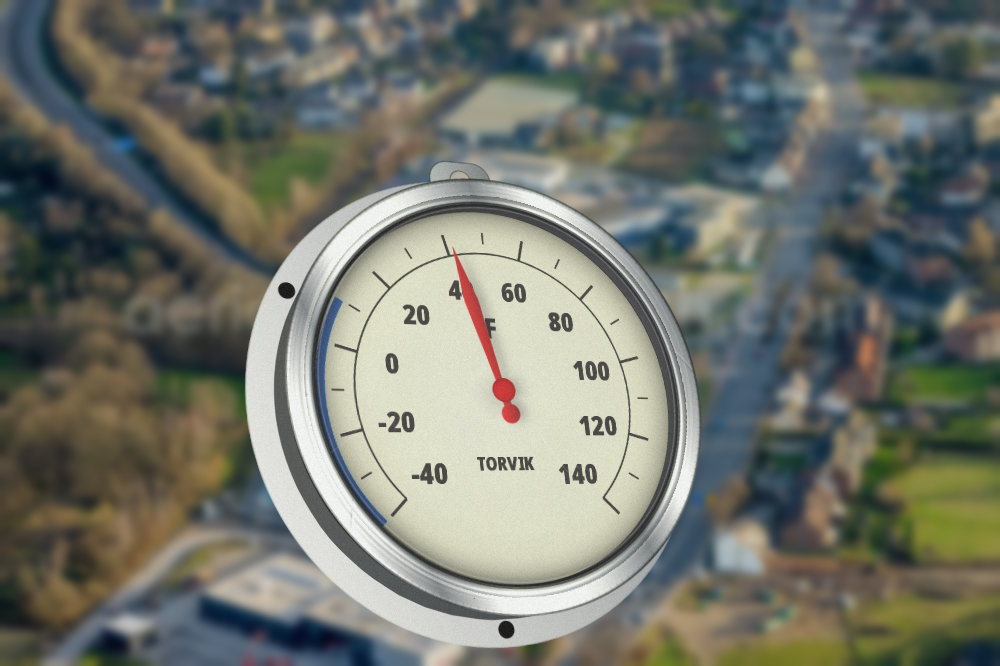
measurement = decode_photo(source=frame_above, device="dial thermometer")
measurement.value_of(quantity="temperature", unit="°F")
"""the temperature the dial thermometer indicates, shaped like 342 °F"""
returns 40 °F
